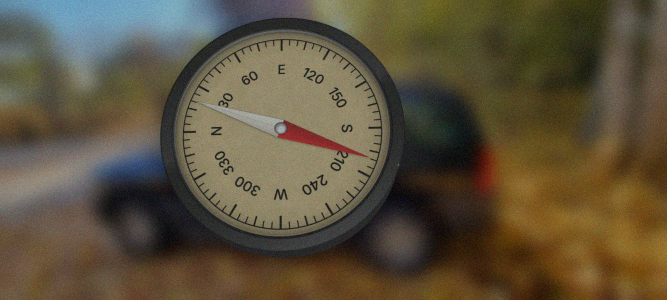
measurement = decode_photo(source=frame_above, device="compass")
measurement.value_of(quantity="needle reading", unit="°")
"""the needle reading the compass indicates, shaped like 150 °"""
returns 200 °
